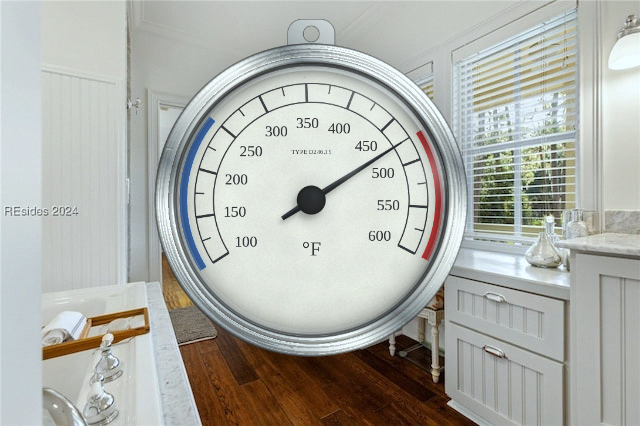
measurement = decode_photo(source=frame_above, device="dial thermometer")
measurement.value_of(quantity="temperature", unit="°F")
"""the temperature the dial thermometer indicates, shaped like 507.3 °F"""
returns 475 °F
